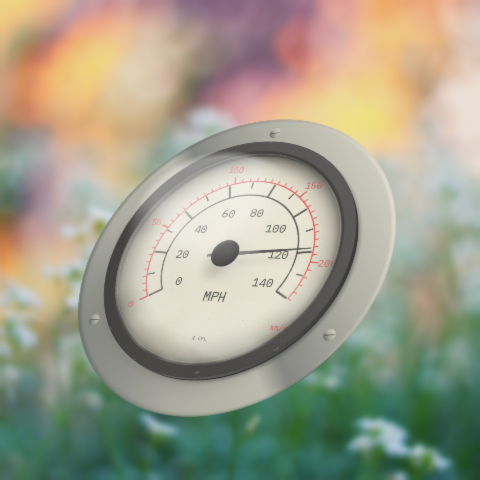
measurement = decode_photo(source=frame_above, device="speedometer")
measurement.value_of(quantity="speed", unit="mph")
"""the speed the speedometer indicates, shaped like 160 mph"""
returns 120 mph
